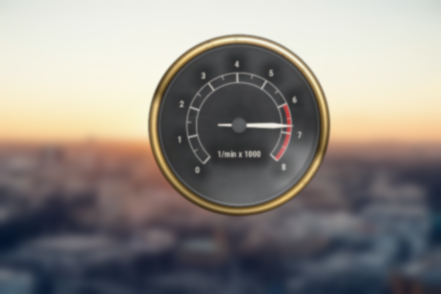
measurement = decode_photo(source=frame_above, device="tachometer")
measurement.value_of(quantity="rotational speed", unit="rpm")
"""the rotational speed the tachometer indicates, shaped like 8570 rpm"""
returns 6750 rpm
